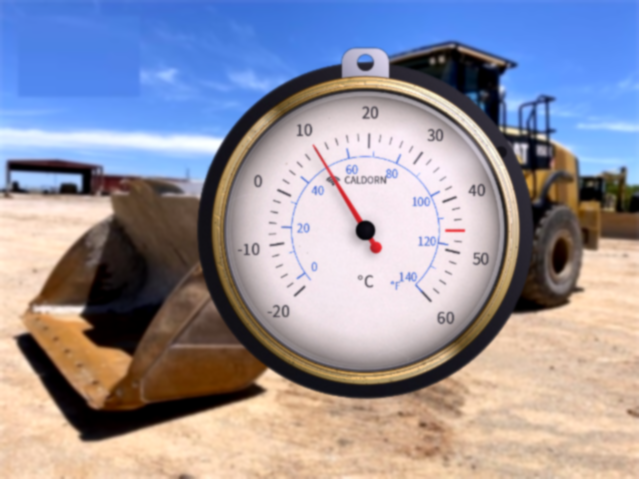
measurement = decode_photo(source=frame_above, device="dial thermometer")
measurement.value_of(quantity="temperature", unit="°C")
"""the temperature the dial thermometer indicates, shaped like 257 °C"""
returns 10 °C
